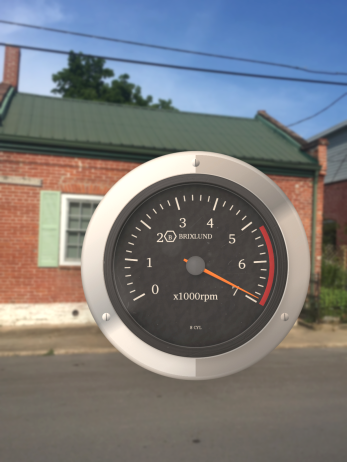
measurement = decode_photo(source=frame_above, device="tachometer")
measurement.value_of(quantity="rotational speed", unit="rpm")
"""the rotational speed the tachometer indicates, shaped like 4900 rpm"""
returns 6900 rpm
